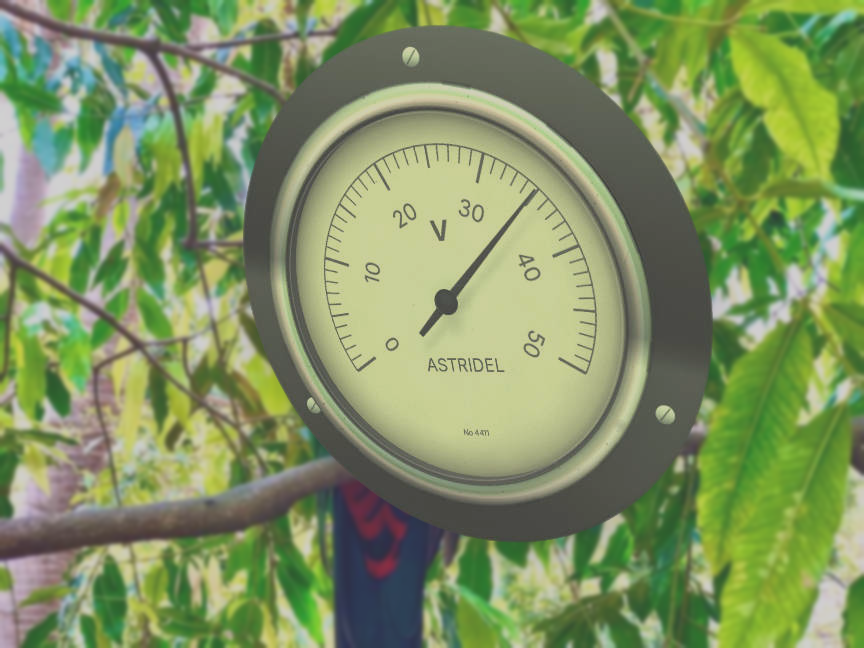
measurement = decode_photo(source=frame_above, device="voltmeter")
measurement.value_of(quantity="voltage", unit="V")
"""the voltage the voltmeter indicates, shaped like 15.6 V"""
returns 35 V
